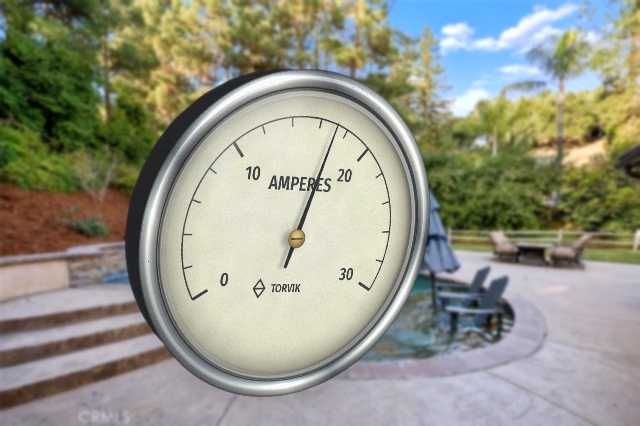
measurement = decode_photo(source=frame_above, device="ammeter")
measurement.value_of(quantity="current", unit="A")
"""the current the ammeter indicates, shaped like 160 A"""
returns 17 A
